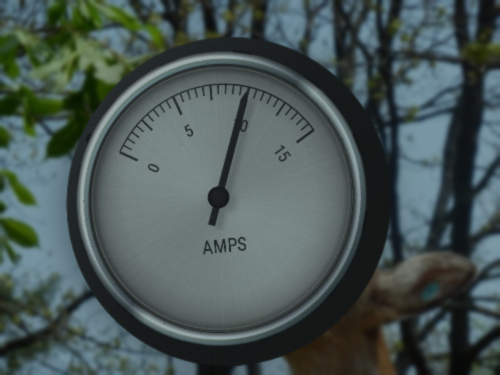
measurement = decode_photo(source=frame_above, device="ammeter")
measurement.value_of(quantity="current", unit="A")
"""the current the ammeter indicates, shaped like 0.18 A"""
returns 10 A
